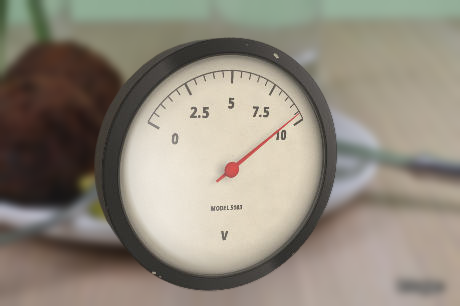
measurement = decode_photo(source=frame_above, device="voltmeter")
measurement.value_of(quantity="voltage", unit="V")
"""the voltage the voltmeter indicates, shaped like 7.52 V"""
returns 9.5 V
